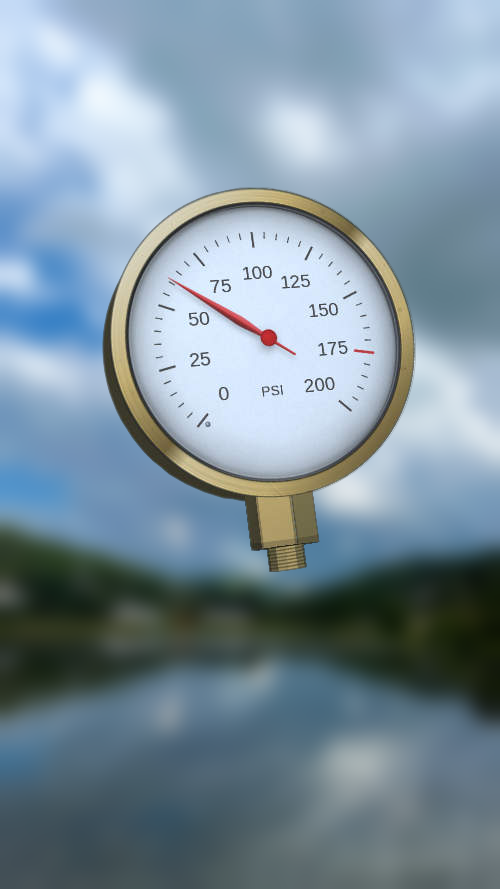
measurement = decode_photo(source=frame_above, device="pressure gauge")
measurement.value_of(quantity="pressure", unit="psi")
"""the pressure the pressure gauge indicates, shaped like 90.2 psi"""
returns 60 psi
